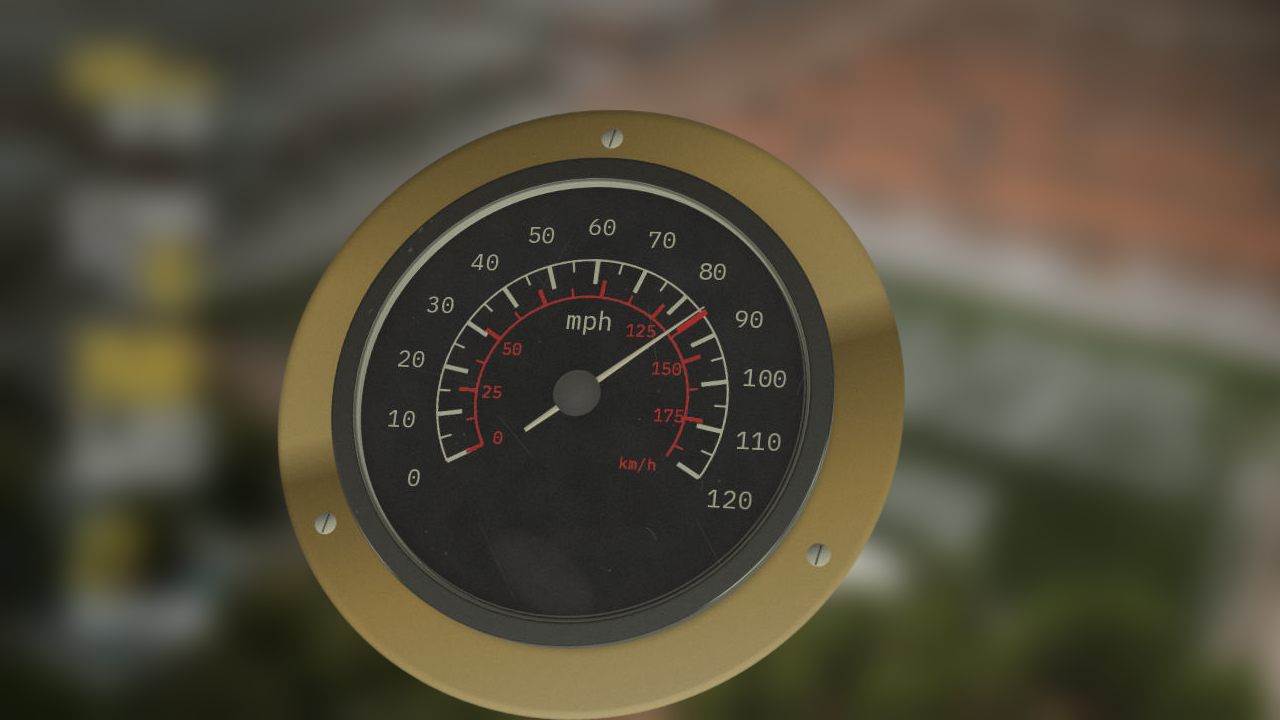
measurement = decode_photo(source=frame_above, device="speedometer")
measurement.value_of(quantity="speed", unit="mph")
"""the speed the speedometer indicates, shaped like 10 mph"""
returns 85 mph
